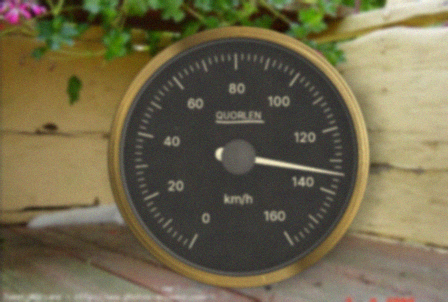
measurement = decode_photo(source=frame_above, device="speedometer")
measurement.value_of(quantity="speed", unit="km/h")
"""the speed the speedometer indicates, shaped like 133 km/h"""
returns 134 km/h
